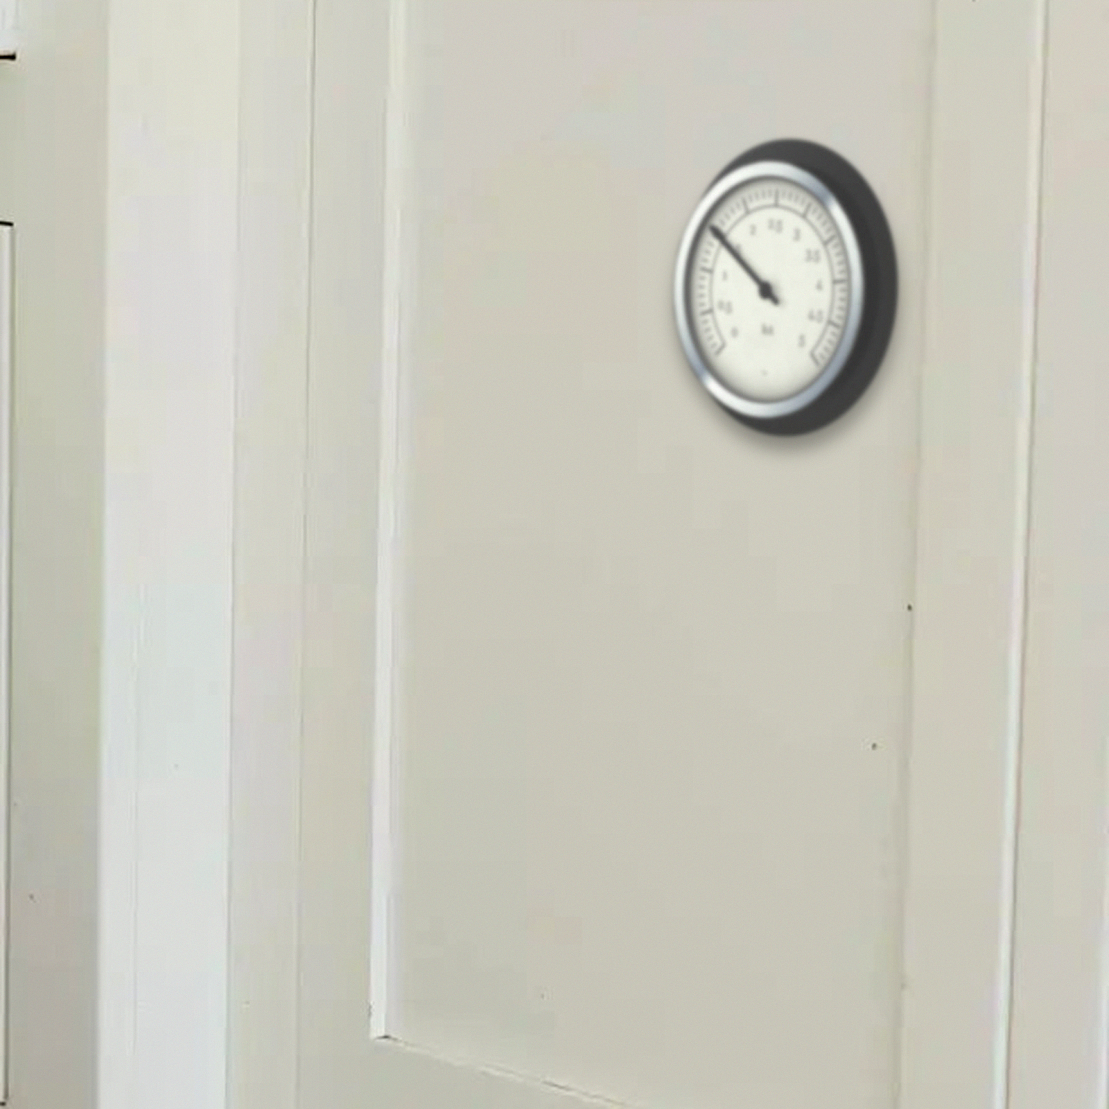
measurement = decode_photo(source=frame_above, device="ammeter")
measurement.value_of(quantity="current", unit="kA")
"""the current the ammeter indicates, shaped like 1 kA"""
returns 1.5 kA
